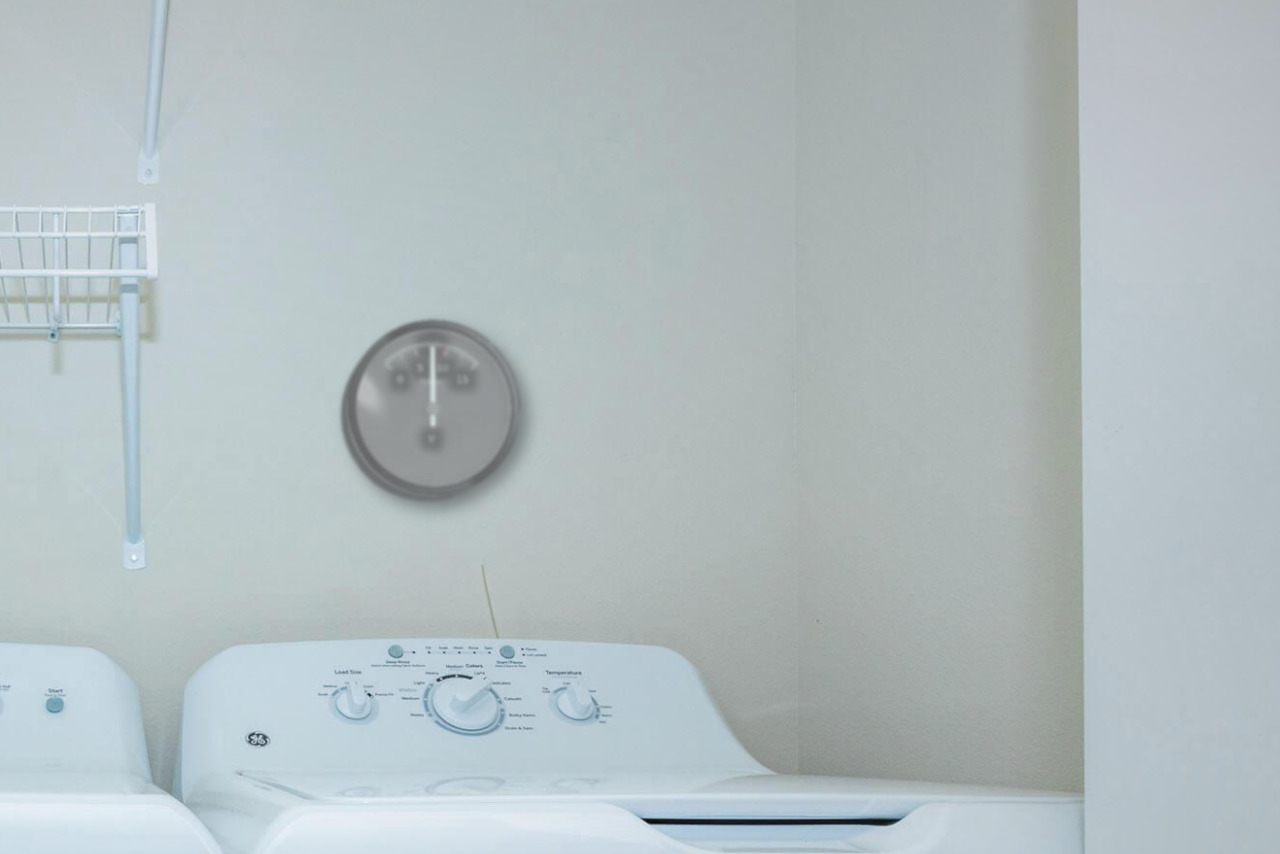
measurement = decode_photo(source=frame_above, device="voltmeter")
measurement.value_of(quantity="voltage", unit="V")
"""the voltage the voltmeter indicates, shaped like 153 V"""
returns 7.5 V
